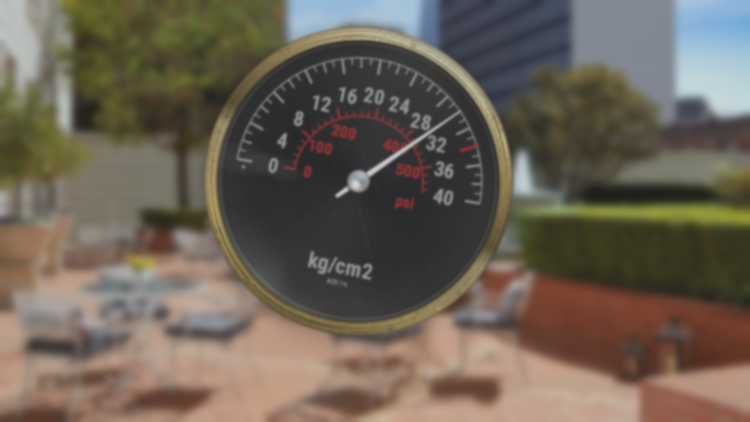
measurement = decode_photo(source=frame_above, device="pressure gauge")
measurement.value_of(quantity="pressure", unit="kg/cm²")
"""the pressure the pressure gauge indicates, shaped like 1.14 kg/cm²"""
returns 30 kg/cm²
